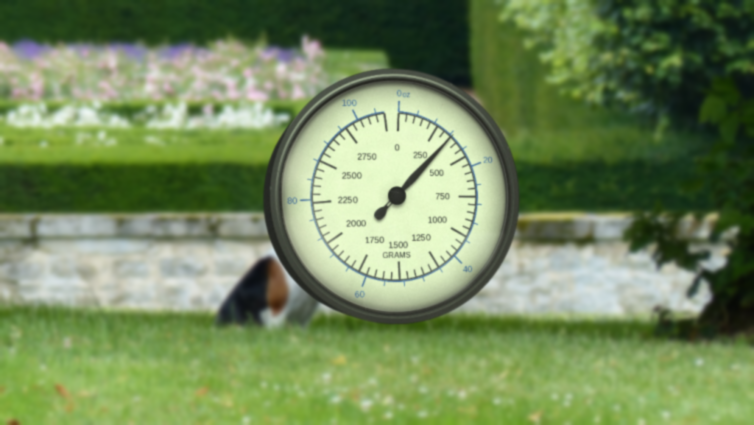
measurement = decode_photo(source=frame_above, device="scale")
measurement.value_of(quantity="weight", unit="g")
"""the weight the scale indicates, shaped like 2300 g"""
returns 350 g
